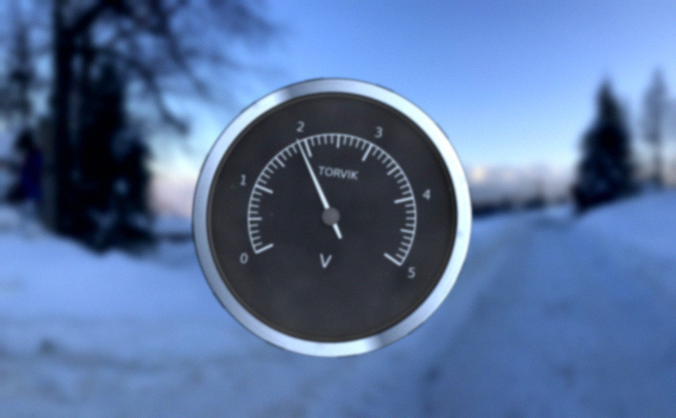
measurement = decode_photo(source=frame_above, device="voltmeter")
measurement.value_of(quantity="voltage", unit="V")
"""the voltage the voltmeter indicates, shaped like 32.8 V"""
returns 1.9 V
